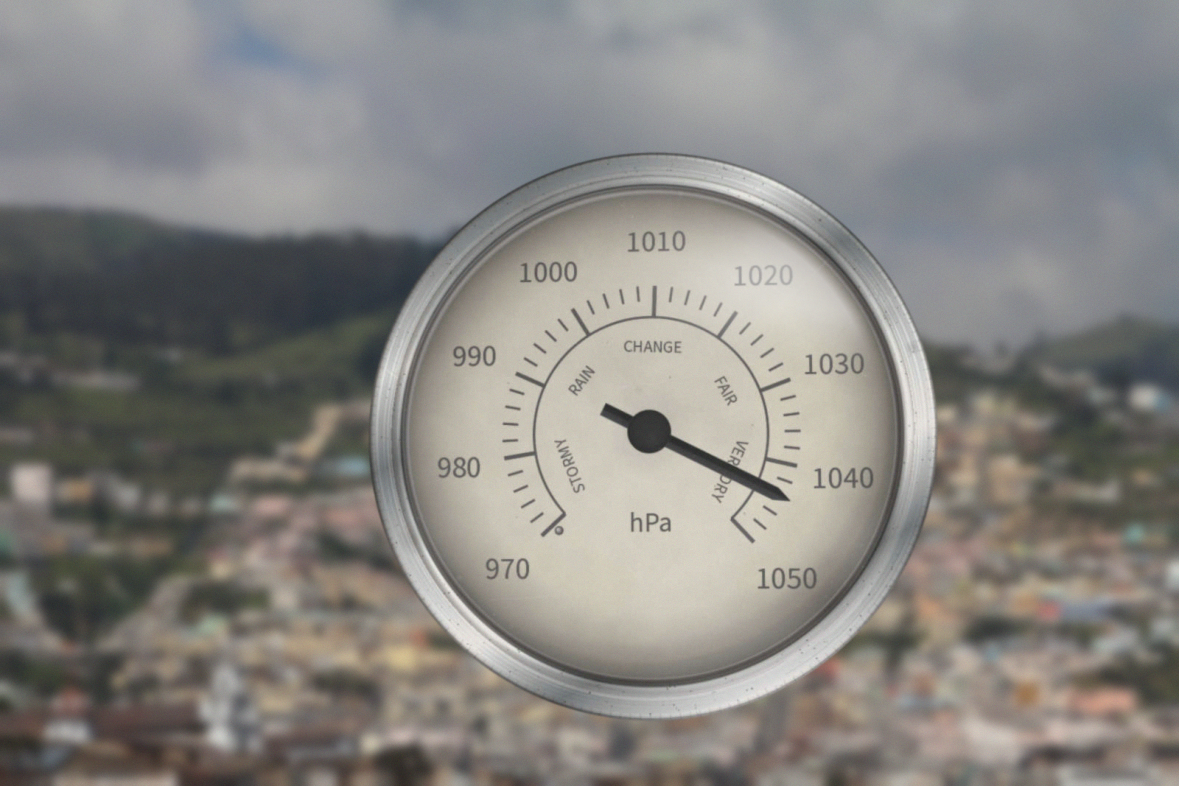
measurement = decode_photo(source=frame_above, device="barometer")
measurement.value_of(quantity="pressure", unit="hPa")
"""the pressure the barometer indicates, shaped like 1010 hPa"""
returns 1044 hPa
